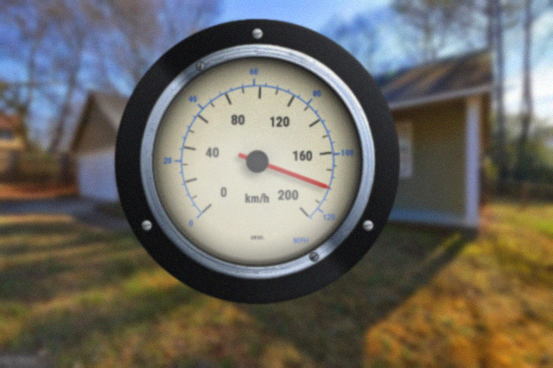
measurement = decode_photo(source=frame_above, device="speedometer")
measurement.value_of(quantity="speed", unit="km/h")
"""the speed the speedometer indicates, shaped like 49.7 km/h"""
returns 180 km/h
